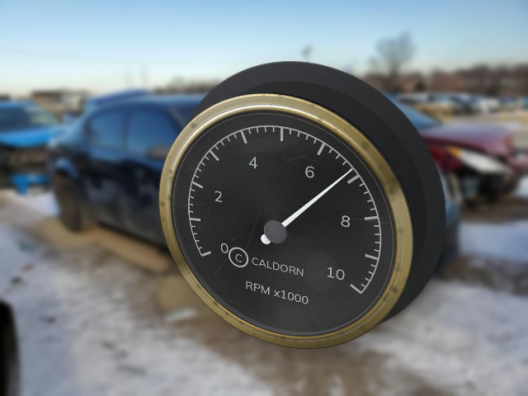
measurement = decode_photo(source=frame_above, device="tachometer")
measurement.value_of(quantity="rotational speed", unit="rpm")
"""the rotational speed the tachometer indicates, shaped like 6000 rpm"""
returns 6800 rpm
